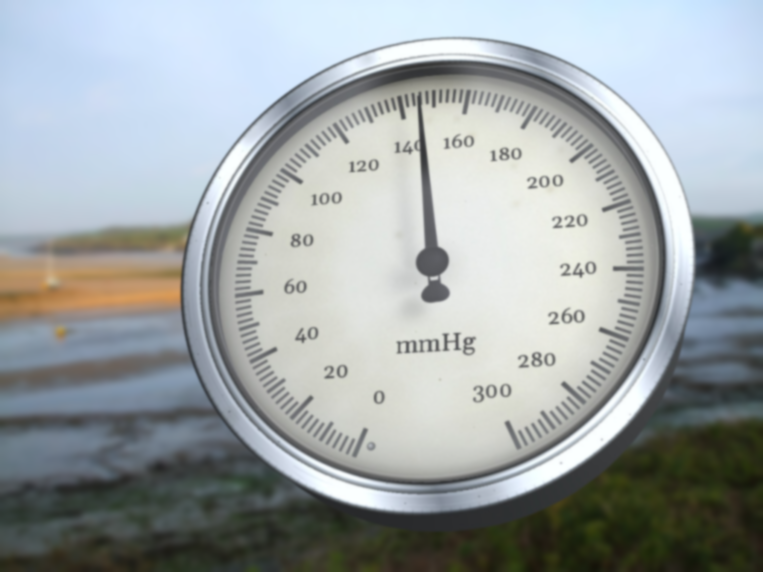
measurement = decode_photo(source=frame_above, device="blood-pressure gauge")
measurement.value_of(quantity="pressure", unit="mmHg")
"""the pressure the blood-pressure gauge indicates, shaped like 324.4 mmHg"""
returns 146 mmHg
